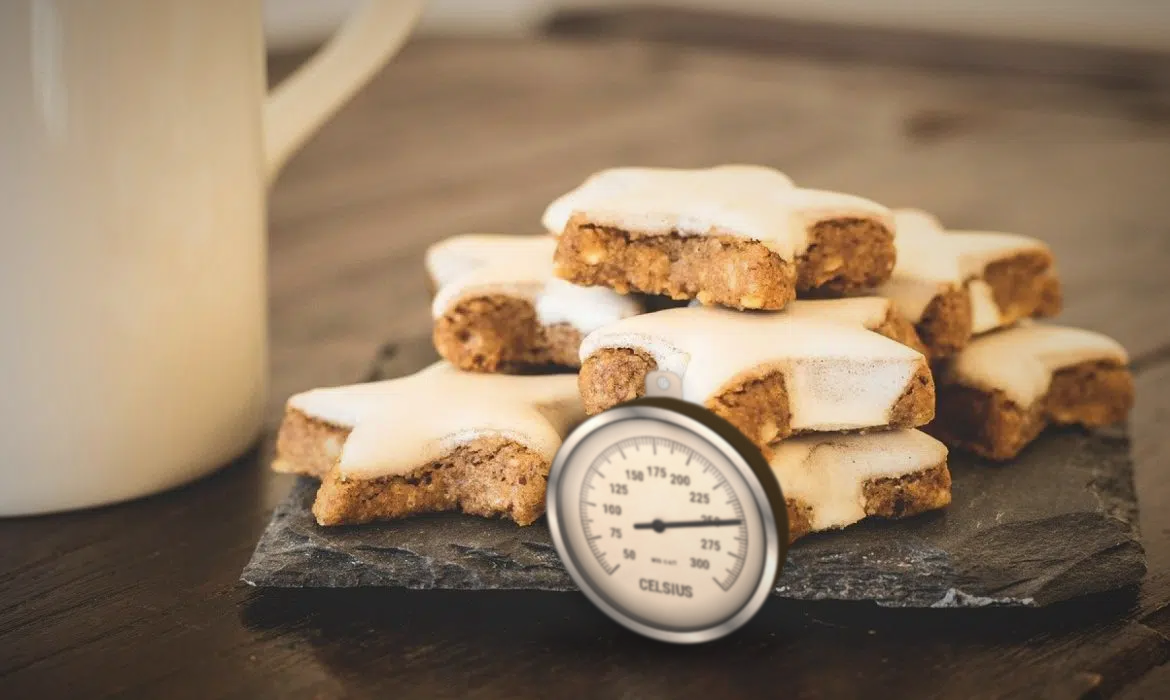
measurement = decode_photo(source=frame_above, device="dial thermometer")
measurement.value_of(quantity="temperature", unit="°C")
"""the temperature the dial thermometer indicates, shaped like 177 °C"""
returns 250 °C
